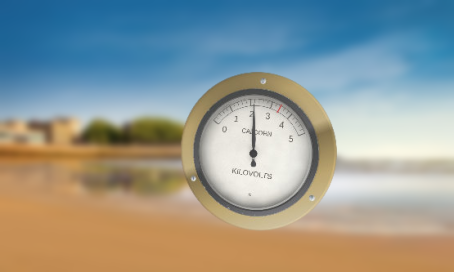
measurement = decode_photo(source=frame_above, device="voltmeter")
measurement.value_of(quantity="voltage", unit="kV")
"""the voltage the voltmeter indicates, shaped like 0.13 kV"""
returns 2.2 kV
